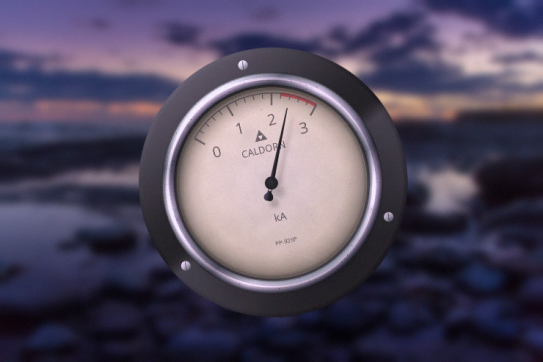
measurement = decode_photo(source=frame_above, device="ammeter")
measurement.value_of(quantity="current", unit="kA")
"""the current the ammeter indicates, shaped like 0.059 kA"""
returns 2.4 kA
